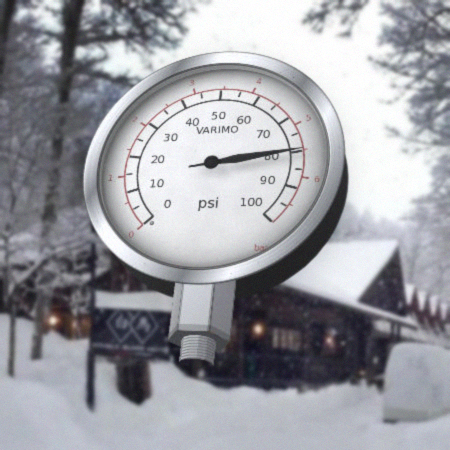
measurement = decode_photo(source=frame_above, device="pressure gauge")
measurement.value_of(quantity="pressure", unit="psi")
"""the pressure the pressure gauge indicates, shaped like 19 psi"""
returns 80 psi
